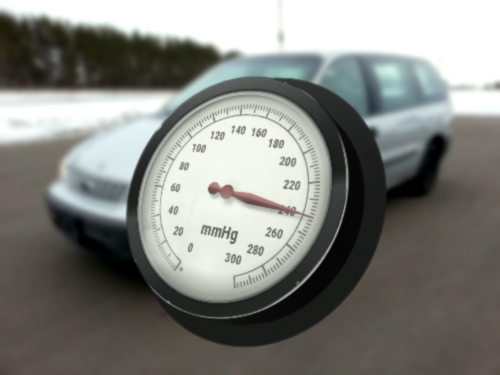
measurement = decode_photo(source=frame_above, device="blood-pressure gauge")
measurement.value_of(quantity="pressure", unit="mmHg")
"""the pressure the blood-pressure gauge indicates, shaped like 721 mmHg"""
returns 240 mmHg
